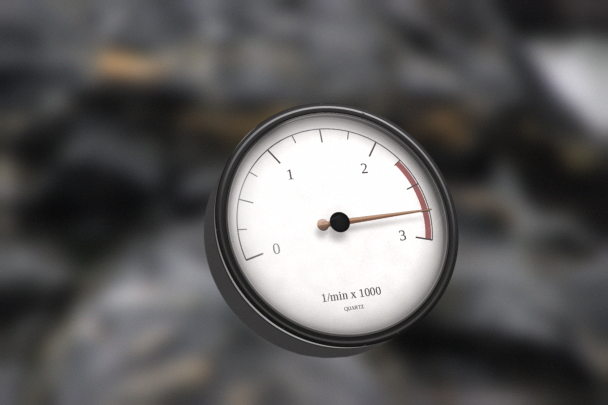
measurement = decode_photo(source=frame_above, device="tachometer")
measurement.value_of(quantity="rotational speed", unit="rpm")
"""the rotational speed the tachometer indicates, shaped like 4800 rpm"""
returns 2750 rpm
